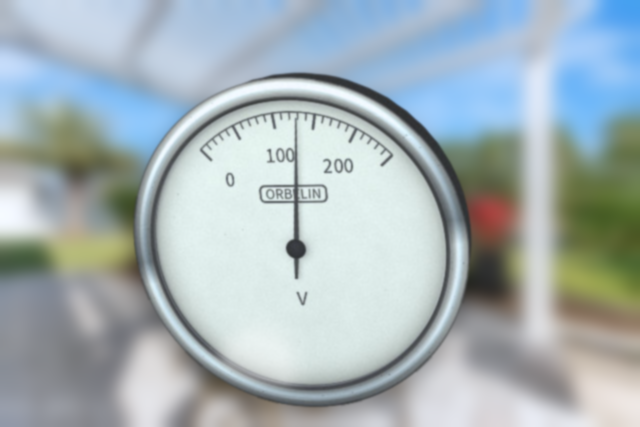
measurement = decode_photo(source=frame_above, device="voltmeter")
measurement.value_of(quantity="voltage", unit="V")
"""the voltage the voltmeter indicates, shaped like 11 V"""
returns 130 V
